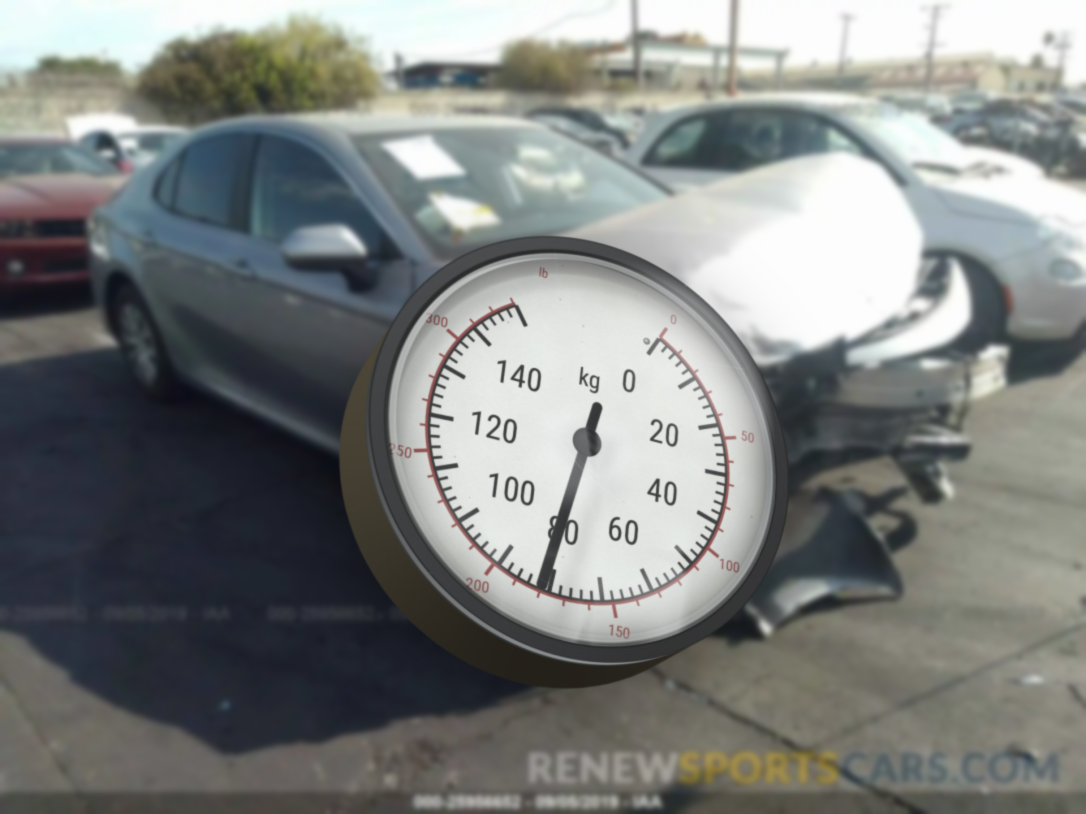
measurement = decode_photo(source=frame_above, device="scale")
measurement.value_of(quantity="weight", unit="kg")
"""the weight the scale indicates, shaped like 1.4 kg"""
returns 82 kg
